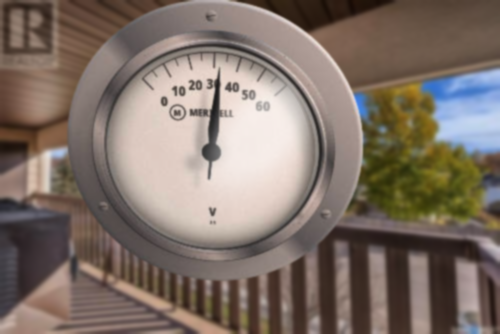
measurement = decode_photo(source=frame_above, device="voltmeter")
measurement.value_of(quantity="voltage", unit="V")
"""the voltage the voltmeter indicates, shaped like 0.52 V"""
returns 32.5 V
